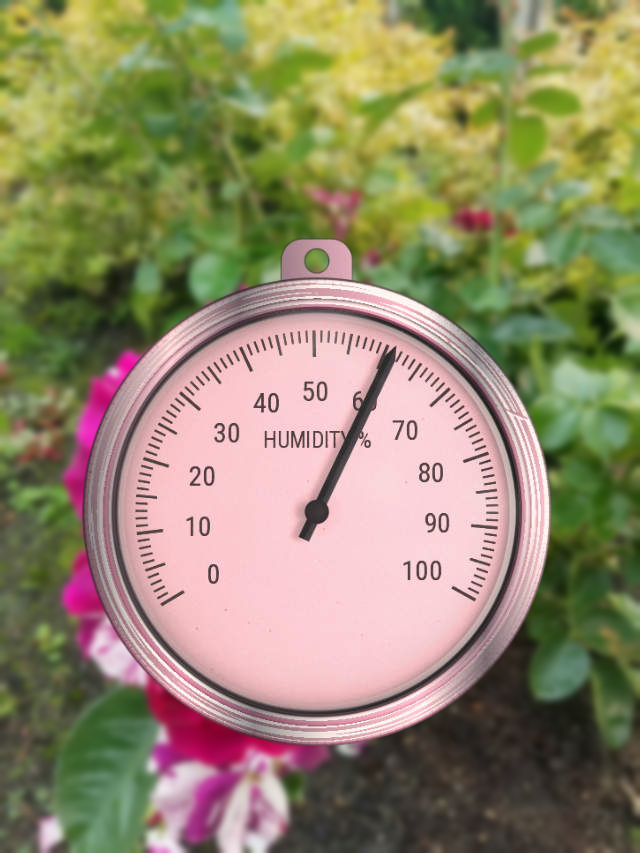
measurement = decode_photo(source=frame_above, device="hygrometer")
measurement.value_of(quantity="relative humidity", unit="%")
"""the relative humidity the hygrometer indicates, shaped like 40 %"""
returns 61 %
